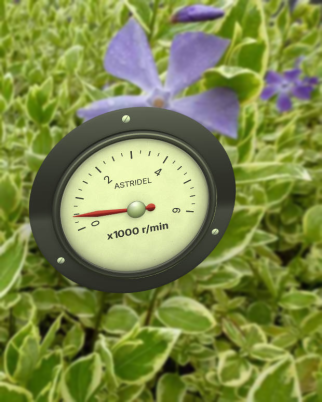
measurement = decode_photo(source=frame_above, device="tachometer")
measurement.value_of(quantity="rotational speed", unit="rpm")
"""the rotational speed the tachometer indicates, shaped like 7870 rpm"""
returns 500 rpm
